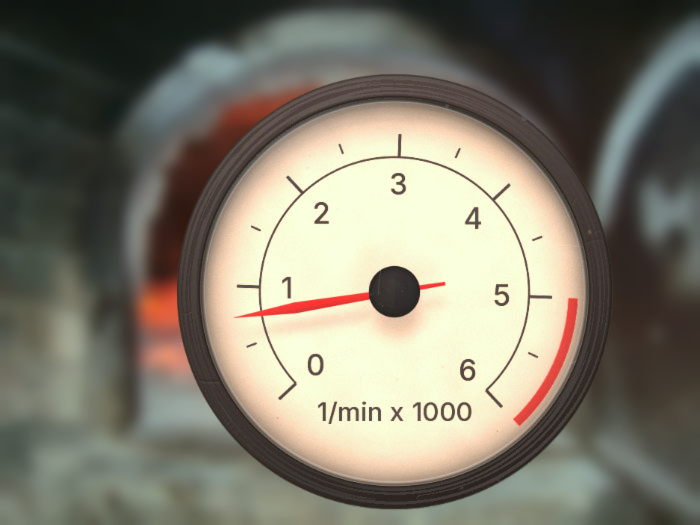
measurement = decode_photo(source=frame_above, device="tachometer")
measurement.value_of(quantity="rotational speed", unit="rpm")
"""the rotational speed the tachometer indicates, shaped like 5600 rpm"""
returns 750 rpm
